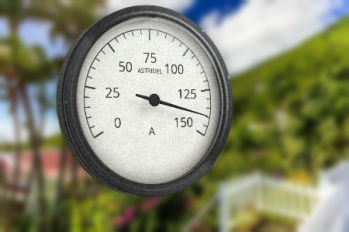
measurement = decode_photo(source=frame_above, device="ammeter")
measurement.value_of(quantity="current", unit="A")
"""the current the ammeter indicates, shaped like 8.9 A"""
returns 140 A
